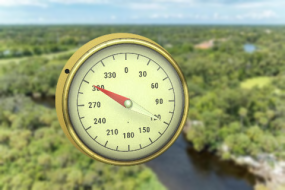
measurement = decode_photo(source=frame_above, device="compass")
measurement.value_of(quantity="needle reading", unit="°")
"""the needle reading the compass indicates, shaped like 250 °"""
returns 300 °
